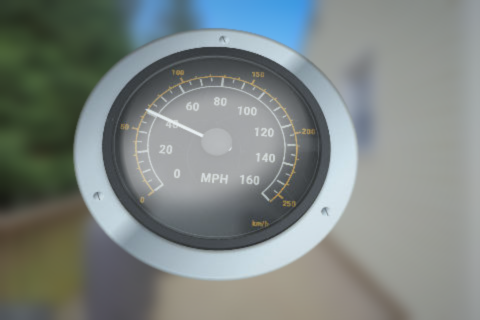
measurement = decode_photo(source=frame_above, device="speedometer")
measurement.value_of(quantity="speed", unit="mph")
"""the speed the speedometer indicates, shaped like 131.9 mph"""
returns 40 mph
